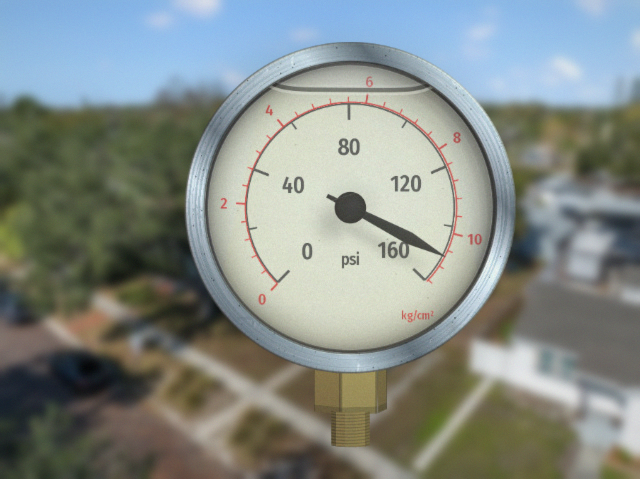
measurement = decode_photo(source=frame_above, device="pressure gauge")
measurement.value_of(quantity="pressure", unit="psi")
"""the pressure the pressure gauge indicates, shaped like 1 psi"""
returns 150 psi
